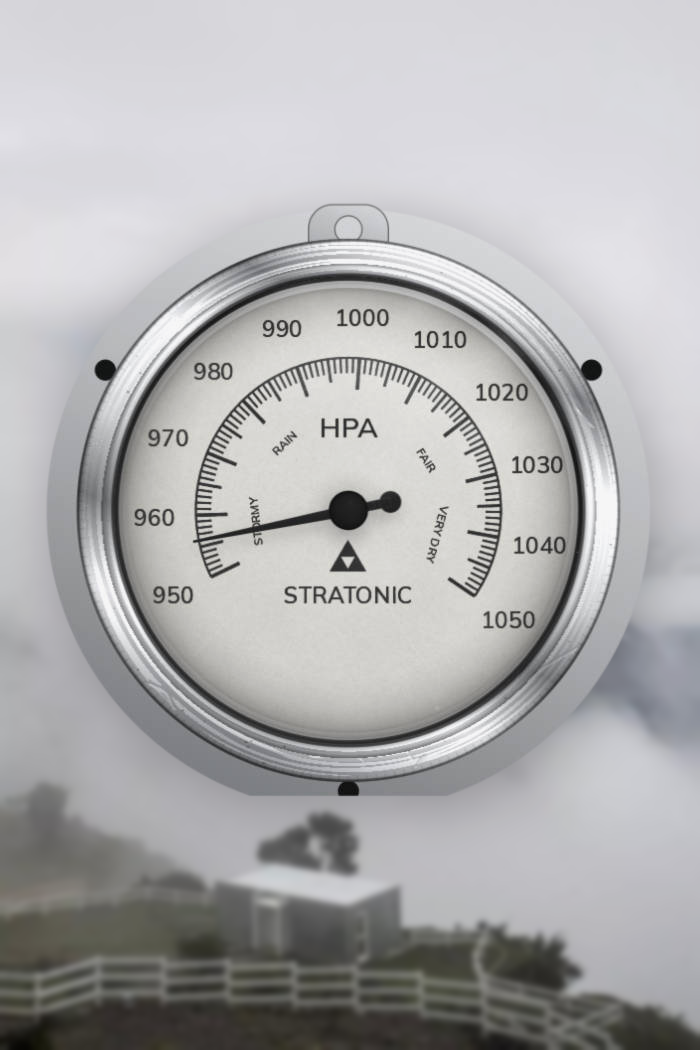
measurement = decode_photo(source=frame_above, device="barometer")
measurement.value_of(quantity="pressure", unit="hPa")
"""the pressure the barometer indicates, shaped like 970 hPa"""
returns 956 hPa
